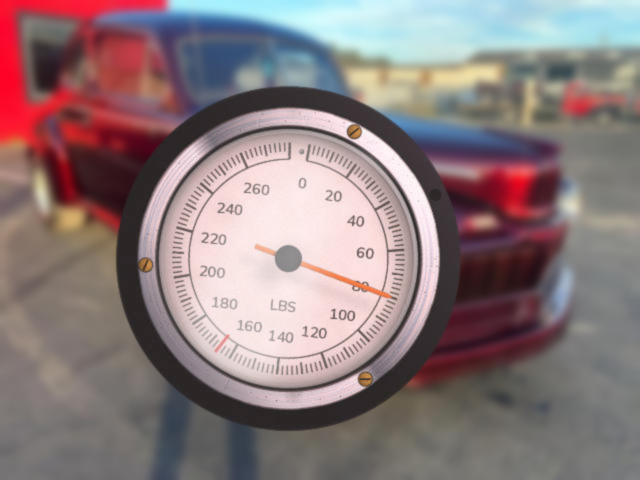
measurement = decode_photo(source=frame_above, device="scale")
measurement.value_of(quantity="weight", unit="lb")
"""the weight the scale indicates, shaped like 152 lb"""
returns 80 lb
